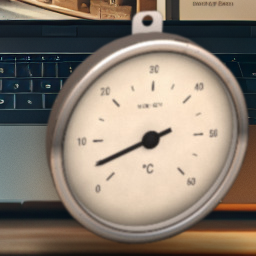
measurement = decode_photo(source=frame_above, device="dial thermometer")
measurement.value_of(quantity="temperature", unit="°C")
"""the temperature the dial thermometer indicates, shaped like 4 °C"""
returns 5 °C
